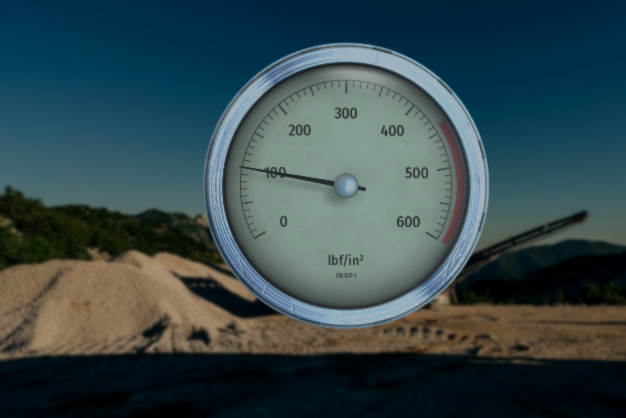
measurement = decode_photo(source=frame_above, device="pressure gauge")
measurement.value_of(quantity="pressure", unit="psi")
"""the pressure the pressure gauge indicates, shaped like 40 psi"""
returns 100 psi
